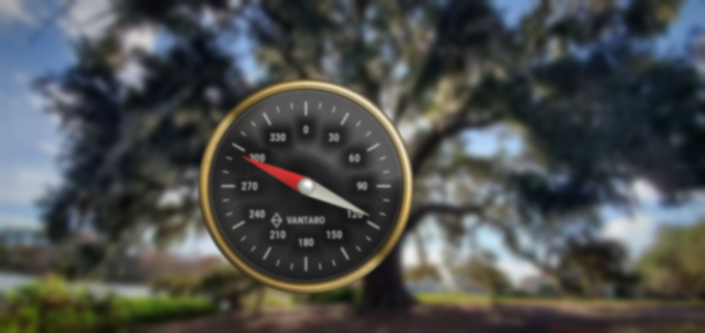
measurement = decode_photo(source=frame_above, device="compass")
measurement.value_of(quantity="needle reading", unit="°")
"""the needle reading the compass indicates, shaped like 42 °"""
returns 295 °
